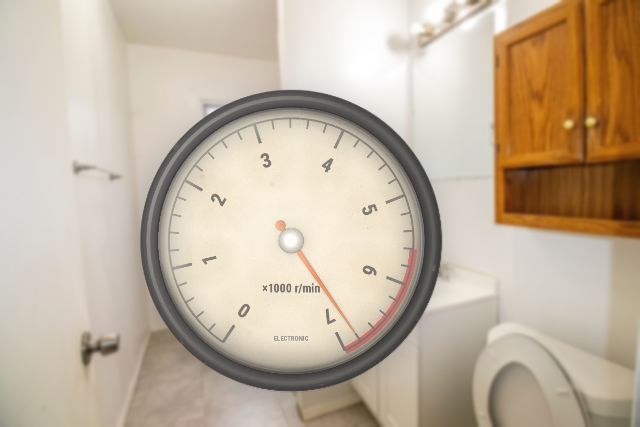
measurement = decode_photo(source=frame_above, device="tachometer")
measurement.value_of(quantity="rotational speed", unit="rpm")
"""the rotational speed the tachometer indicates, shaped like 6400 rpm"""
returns 6800 rpm
